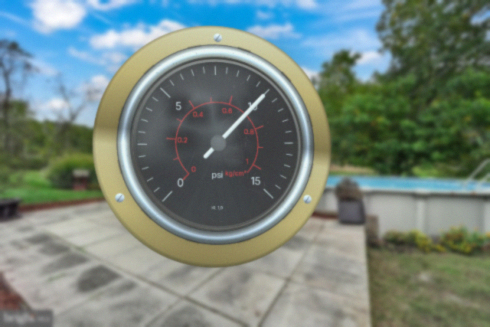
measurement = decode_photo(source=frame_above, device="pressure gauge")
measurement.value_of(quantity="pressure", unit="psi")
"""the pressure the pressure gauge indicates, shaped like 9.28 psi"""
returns 10 psi
